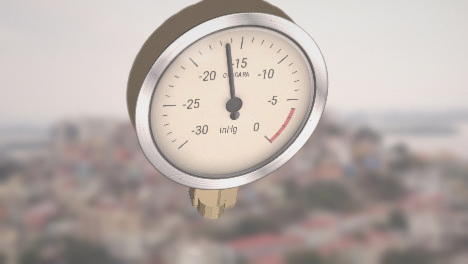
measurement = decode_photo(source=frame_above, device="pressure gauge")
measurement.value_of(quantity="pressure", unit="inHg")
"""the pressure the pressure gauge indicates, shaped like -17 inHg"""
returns -16.5 inHg
